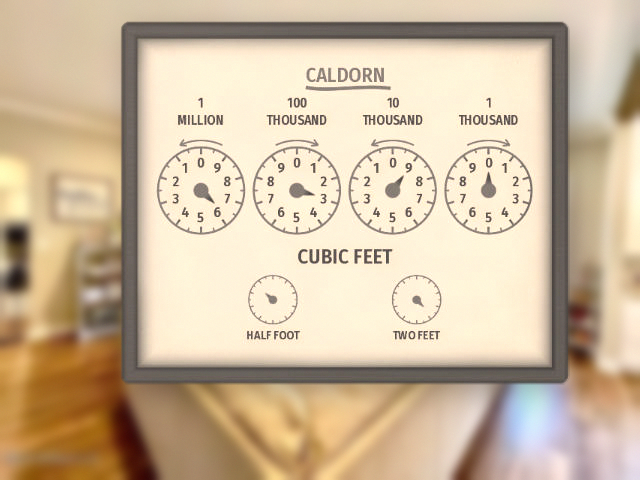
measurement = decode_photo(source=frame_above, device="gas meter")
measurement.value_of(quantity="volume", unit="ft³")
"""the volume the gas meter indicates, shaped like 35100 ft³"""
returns 629000 ft³
